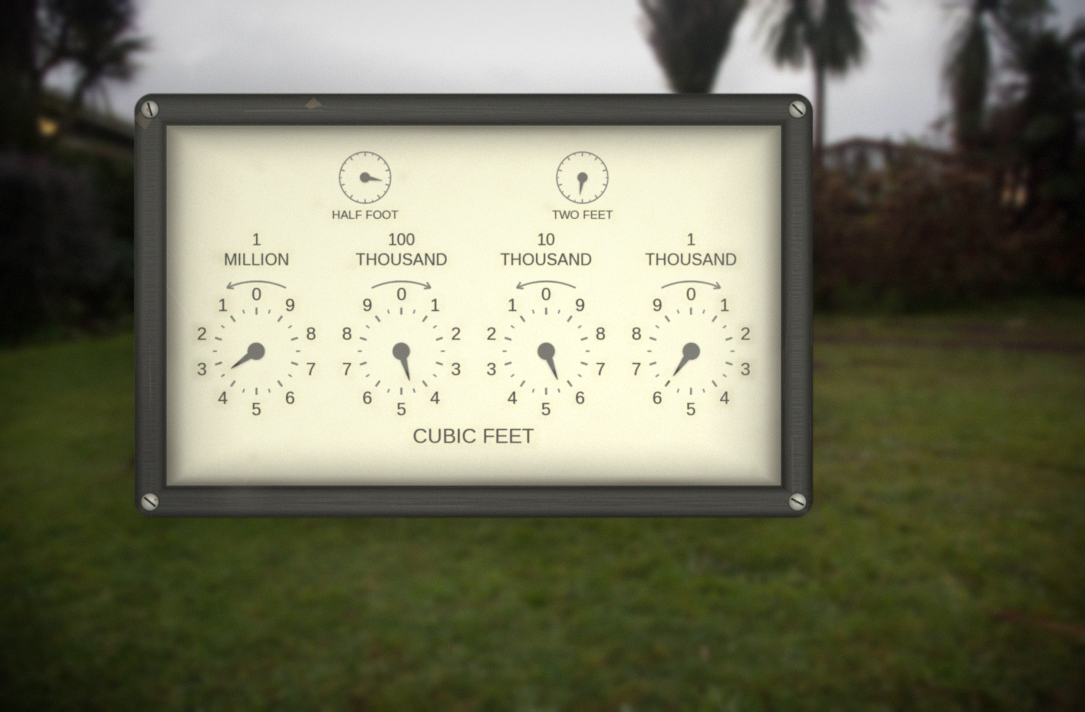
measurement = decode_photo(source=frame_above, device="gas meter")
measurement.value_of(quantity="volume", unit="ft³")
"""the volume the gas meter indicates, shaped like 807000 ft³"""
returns 345600 ft³
